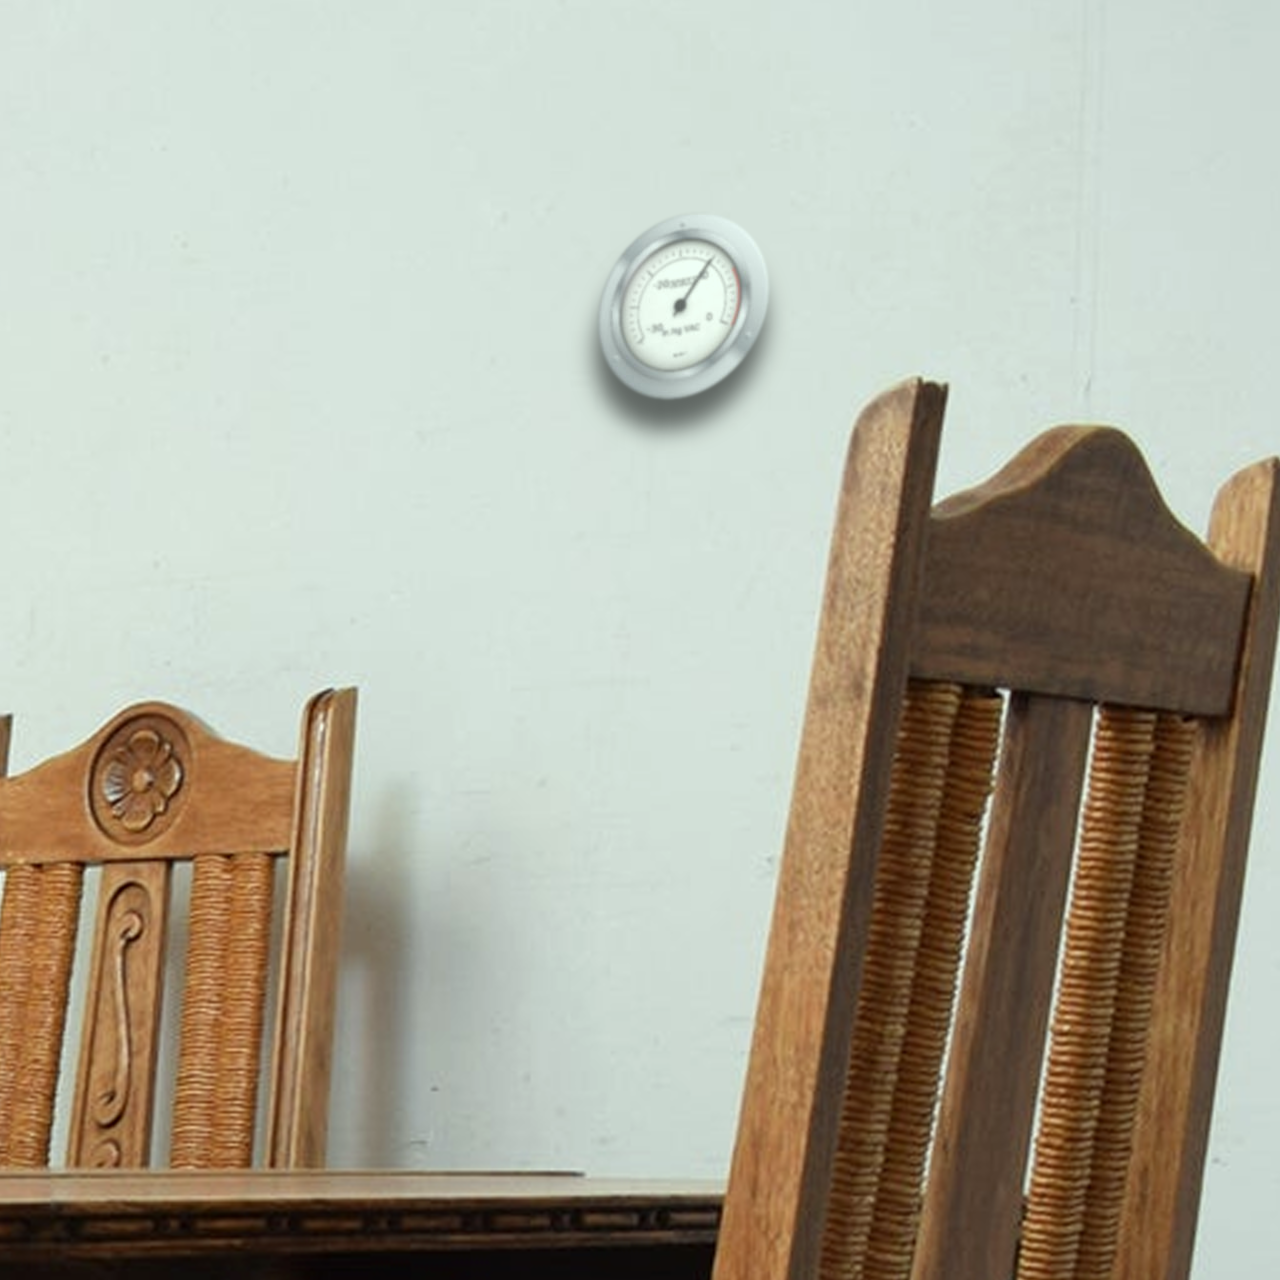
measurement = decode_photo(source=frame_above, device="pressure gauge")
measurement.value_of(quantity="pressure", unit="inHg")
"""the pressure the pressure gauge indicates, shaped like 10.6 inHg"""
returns -10 inHg
